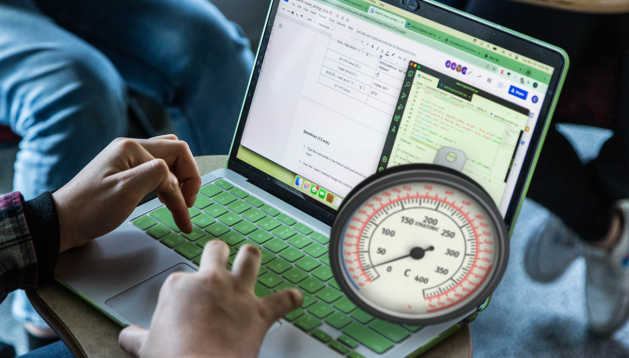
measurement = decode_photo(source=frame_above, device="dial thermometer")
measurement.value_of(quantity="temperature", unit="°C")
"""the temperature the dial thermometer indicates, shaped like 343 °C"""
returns 25 °C
